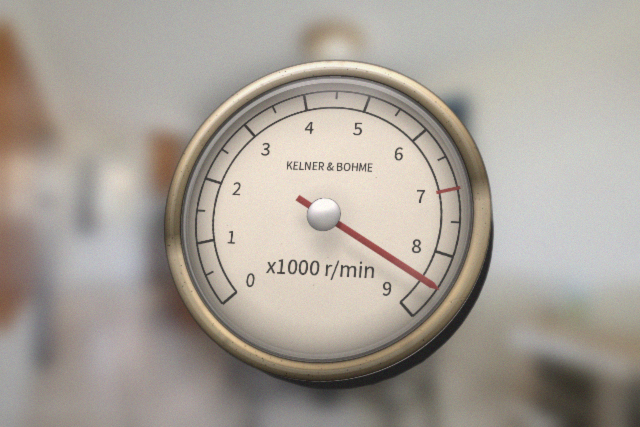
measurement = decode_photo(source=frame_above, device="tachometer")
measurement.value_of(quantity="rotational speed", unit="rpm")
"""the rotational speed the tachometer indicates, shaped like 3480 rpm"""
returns 8500 rpm
